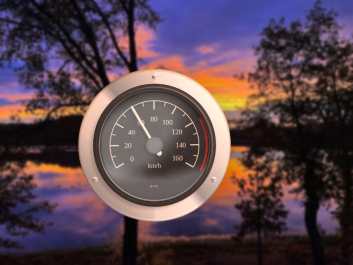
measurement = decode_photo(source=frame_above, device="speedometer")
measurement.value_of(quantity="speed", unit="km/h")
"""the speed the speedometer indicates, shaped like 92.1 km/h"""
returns 60 km/h
